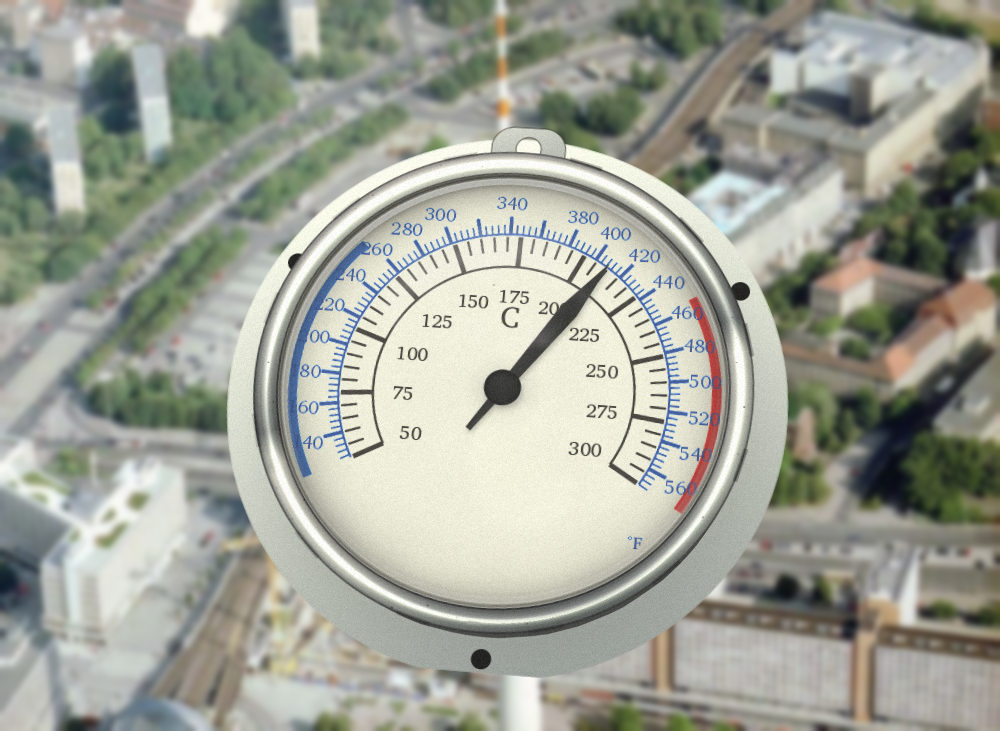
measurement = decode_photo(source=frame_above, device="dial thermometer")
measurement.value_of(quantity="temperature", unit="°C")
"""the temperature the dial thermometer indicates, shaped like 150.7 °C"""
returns 210 °C
